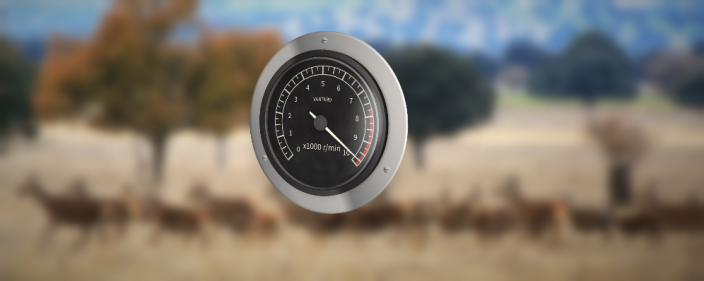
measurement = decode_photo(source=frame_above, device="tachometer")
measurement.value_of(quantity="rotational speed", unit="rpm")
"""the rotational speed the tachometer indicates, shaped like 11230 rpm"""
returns 9750 rpm
